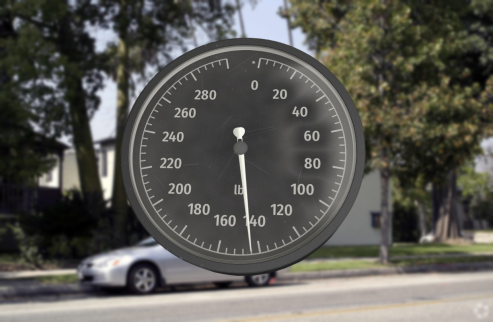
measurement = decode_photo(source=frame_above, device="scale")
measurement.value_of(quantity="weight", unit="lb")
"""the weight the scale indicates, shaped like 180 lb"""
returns 144 lb
